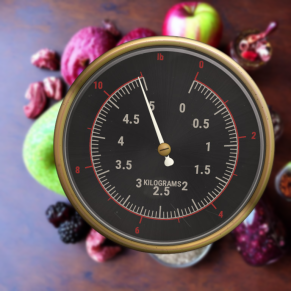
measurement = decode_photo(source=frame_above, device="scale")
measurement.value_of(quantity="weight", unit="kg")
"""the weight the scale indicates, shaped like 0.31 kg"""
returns 4.95 kg
